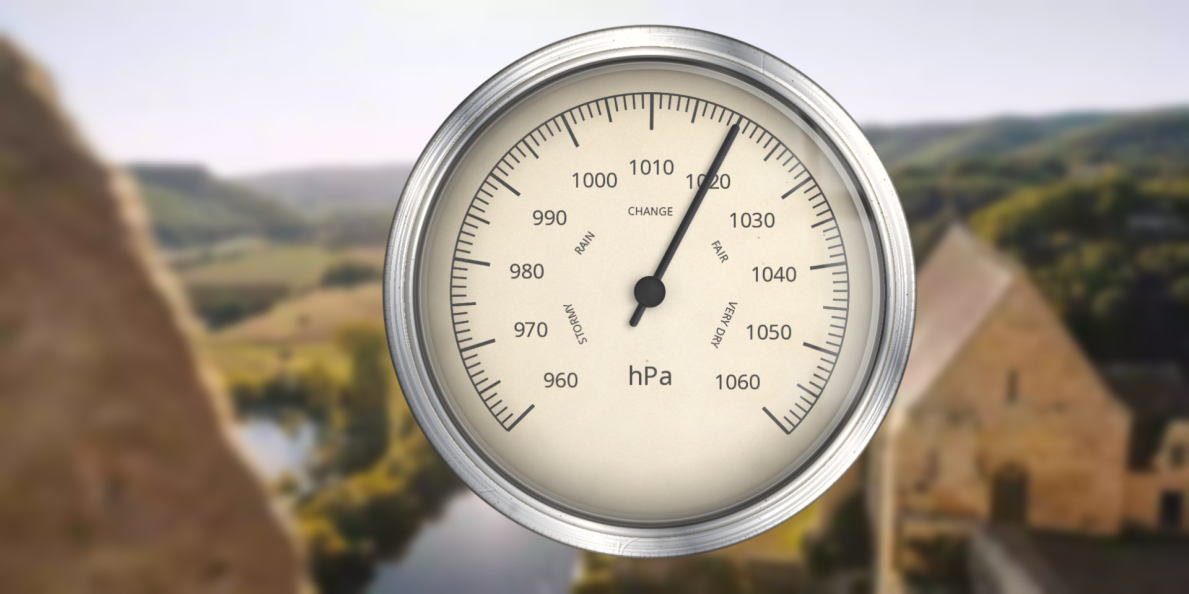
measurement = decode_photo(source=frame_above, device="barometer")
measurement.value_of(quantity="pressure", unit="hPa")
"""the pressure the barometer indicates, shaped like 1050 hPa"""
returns 1020 hPa
